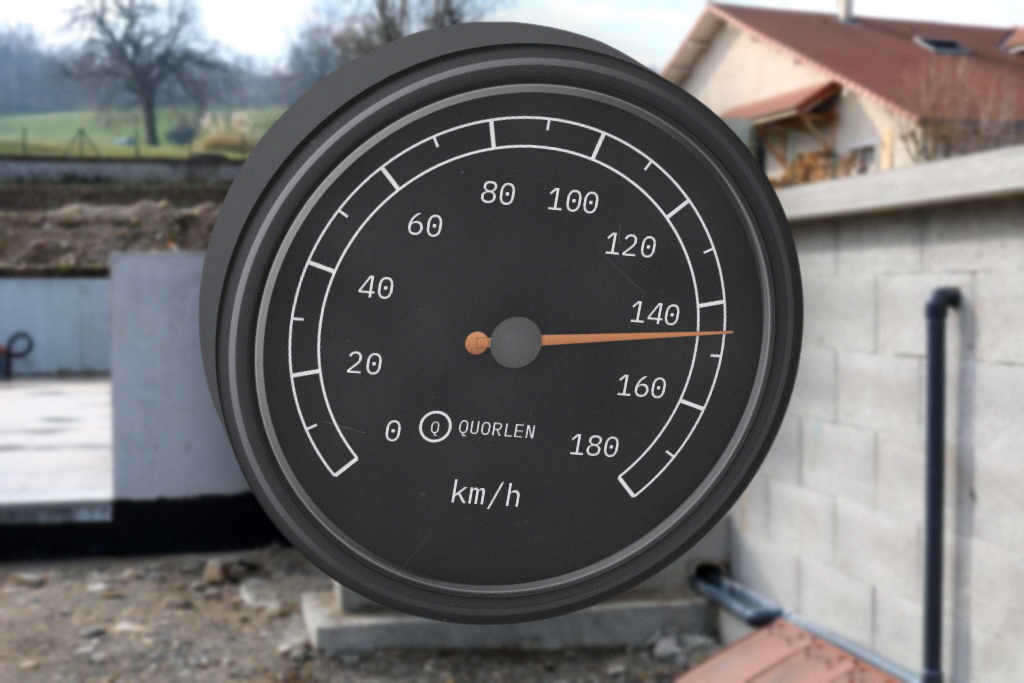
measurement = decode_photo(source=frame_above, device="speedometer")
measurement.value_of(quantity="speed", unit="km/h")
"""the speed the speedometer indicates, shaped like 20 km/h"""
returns 145 km/h
